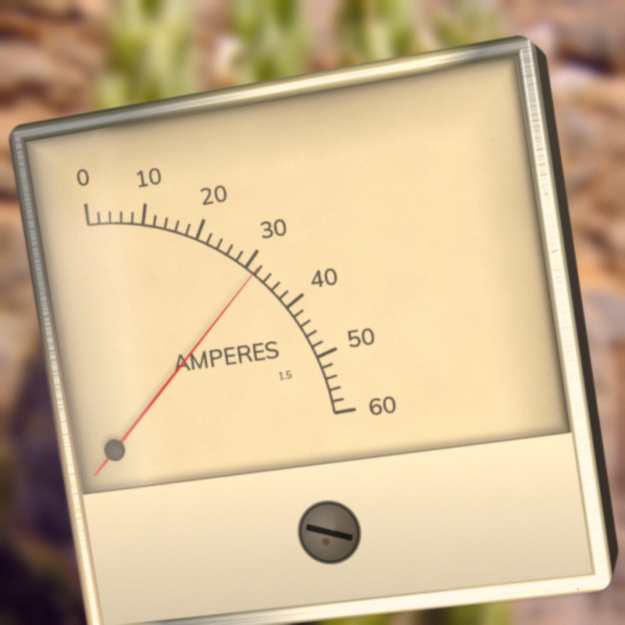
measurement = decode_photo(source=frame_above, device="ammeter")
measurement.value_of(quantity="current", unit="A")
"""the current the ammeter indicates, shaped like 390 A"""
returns 32 A
